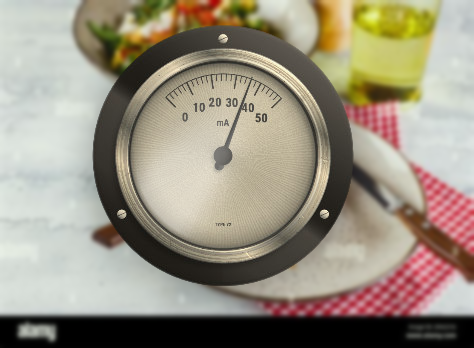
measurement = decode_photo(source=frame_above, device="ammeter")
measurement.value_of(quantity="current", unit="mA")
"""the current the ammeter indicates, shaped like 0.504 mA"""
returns 36 mA
